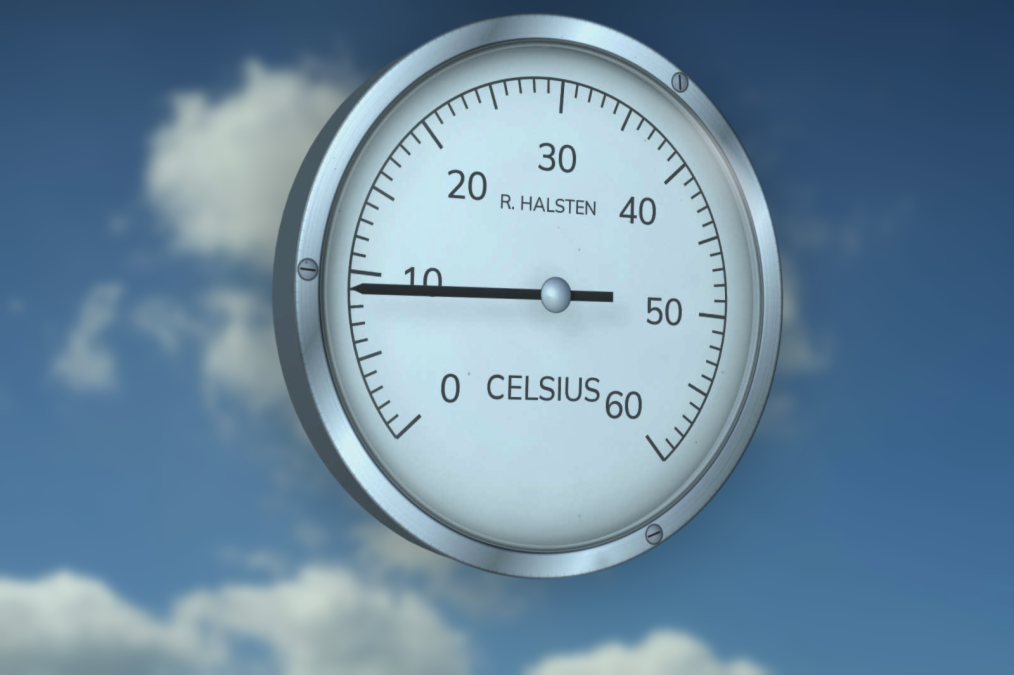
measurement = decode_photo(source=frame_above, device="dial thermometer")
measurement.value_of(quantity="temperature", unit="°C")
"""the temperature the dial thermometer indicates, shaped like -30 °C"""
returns 9 °C
